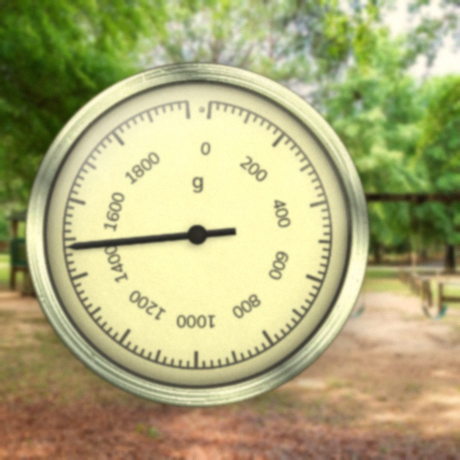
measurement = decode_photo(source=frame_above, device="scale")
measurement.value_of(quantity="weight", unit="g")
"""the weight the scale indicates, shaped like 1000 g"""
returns 1480 g
